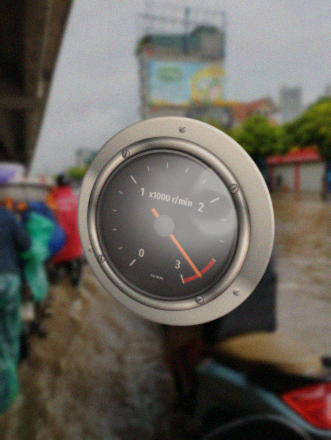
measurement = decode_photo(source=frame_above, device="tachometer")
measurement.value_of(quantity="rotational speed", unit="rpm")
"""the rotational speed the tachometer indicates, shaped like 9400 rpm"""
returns 2800 rpm
